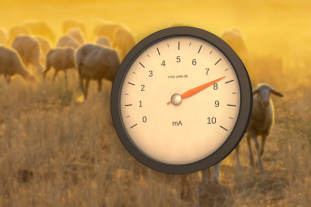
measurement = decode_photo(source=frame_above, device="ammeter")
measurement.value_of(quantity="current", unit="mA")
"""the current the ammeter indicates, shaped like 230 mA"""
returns 7.75 mA
